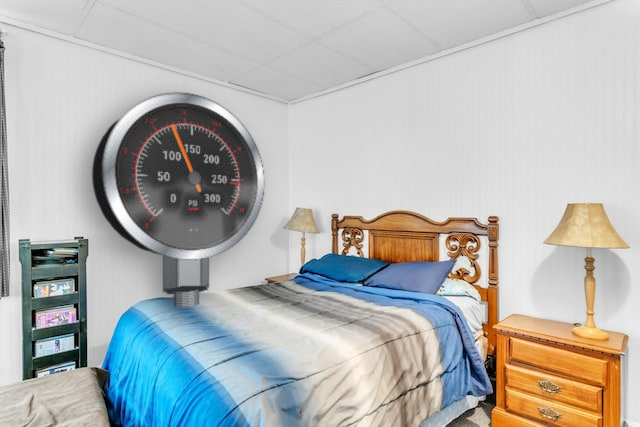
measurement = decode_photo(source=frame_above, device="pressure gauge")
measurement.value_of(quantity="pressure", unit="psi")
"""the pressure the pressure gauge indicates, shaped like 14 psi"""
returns 125 psi
